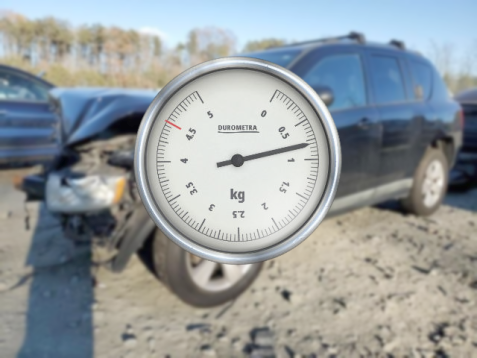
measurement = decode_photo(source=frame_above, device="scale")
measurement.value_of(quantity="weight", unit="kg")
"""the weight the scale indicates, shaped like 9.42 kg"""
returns 0.8 kg
